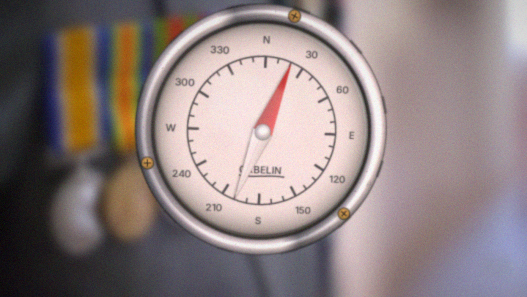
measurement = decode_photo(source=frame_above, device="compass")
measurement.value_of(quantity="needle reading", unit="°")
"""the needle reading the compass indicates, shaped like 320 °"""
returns 20 °
